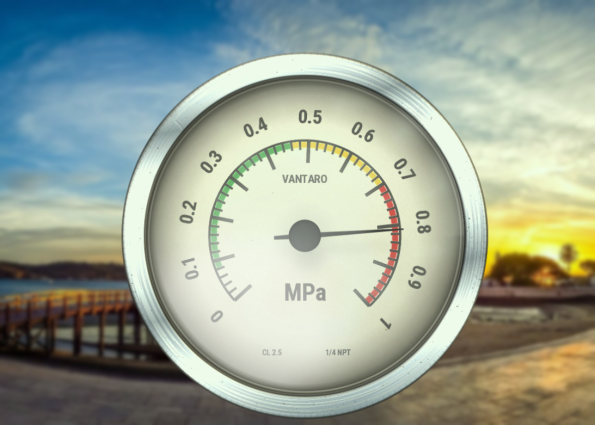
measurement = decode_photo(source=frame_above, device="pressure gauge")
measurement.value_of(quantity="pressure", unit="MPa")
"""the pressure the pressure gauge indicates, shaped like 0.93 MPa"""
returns 0.81 MPa
